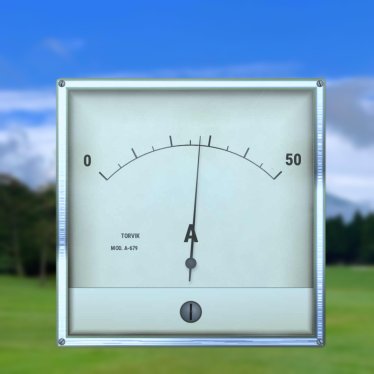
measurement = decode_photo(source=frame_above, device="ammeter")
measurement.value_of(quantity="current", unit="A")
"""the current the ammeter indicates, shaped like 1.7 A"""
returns 27.5 A
